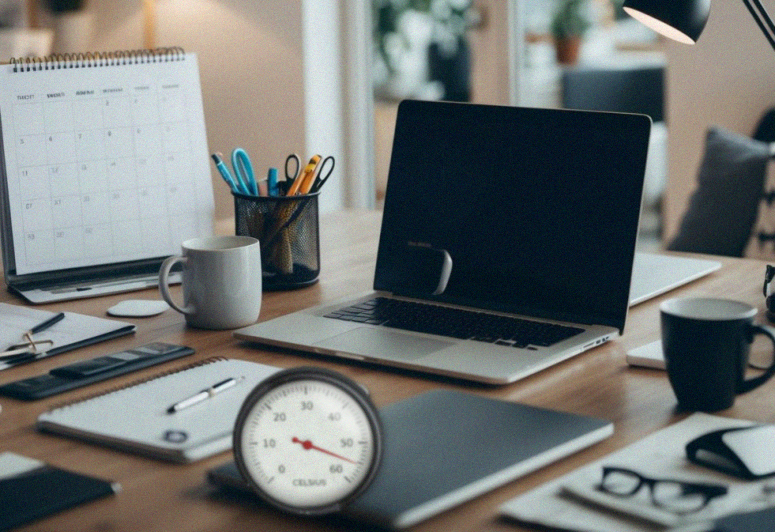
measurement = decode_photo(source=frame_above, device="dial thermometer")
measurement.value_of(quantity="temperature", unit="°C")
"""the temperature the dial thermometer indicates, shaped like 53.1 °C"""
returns 55 °C
